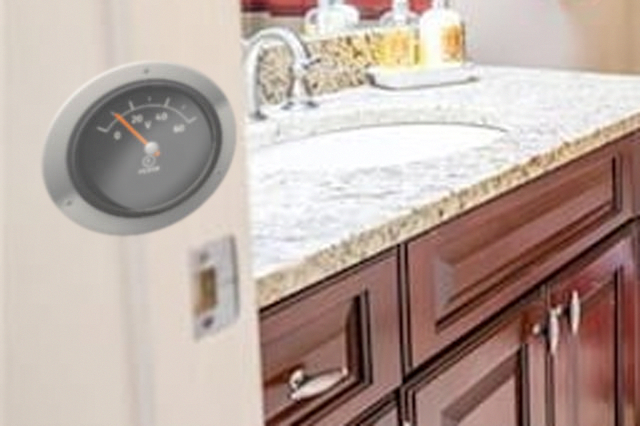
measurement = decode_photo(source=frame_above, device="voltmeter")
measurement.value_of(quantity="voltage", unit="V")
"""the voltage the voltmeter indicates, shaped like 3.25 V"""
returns 10 V
